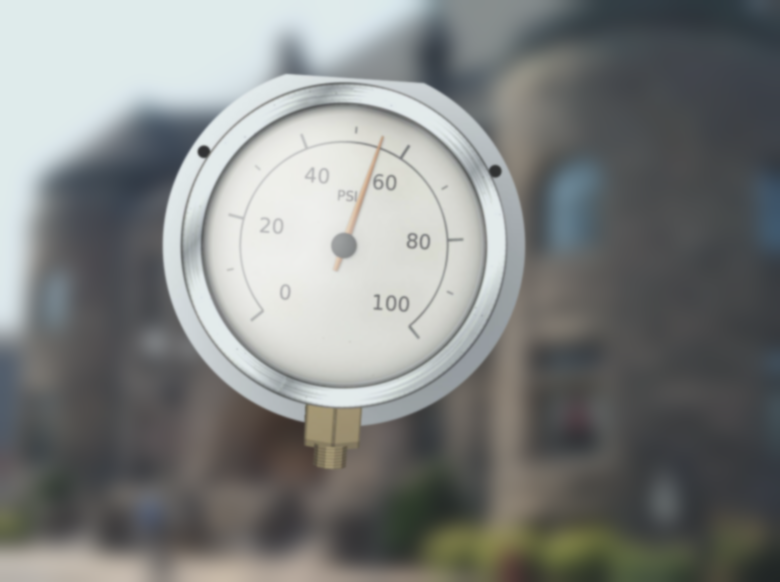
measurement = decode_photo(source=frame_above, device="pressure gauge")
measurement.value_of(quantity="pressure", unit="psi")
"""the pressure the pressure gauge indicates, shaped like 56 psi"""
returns 55 psi
